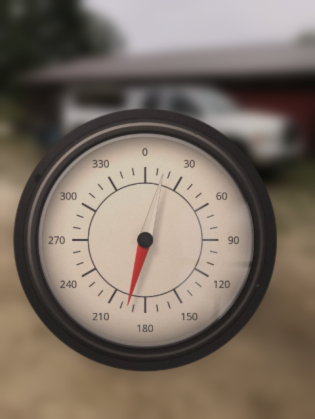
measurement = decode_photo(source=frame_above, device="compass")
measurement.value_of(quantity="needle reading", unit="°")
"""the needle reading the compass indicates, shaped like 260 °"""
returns 195 °
